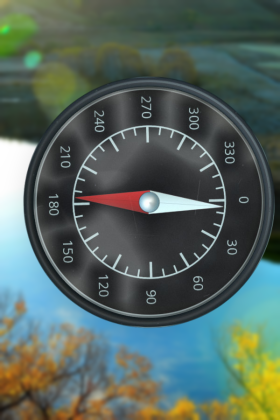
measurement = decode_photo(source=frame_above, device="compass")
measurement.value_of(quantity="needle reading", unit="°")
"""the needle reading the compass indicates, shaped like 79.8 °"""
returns 185 °
